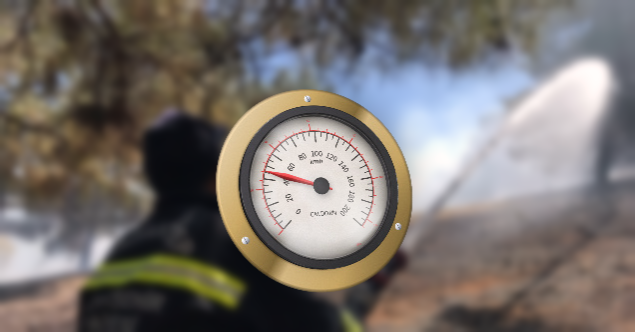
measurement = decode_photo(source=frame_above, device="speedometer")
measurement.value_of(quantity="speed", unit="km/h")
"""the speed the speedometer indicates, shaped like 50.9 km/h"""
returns 45 km/h
